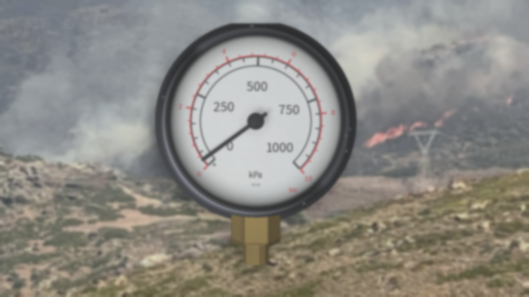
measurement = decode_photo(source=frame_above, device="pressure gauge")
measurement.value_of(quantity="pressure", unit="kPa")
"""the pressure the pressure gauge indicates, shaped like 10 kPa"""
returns 25 kPa
